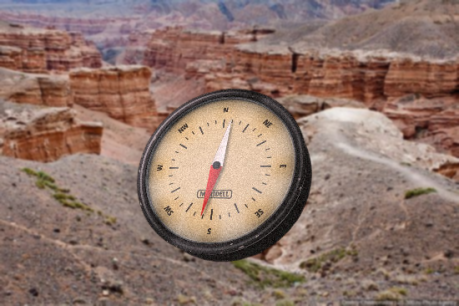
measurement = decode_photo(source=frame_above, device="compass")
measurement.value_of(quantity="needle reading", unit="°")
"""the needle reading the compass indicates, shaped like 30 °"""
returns 190 °
